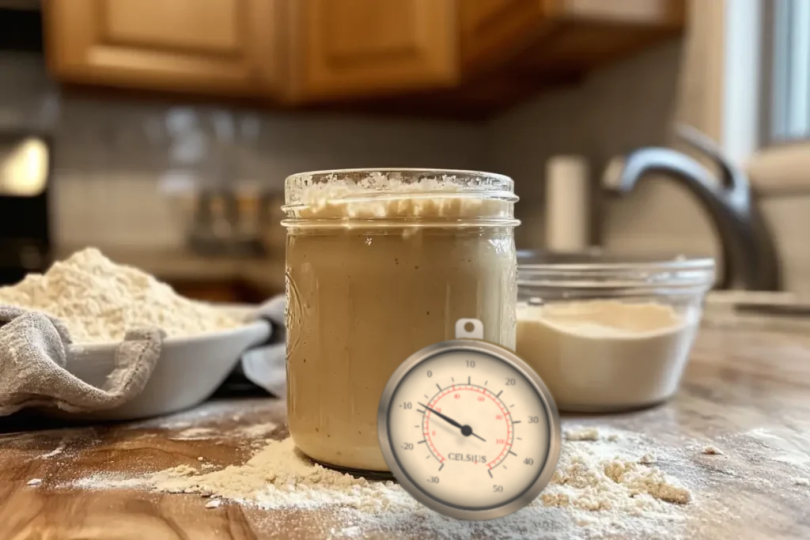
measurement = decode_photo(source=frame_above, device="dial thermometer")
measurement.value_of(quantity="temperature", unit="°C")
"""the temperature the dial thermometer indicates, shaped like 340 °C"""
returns -7.5 °C
